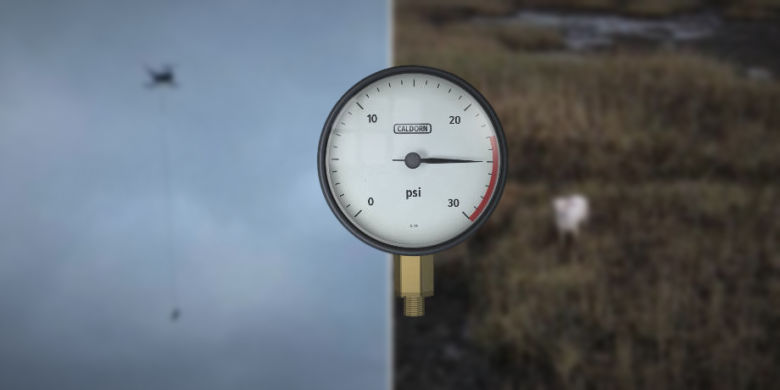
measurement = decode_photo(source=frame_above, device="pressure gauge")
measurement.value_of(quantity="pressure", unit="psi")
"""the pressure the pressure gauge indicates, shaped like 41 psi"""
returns 25 psi
